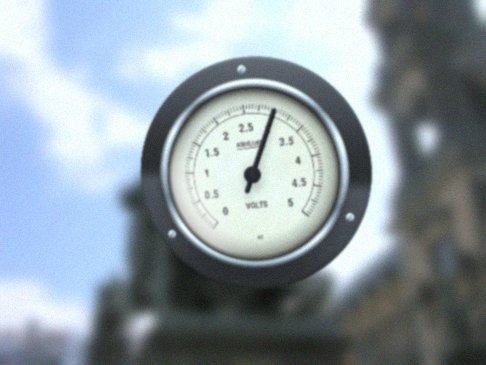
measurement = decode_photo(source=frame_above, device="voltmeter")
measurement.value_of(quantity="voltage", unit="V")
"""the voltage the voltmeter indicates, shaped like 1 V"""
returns 3 V
